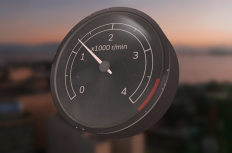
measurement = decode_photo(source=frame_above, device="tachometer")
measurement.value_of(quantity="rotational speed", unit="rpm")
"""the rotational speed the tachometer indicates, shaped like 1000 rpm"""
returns 1250 rpm
